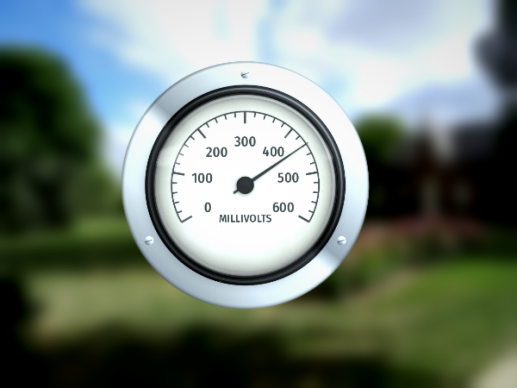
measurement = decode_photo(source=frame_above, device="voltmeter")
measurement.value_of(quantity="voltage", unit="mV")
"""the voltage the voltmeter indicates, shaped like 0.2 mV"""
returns 440 mV
